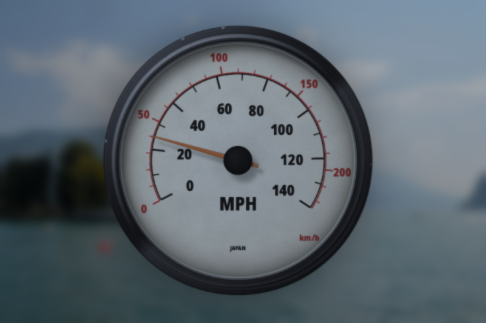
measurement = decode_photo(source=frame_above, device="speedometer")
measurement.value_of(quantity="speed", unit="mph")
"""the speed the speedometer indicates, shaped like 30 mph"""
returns 25 mph
